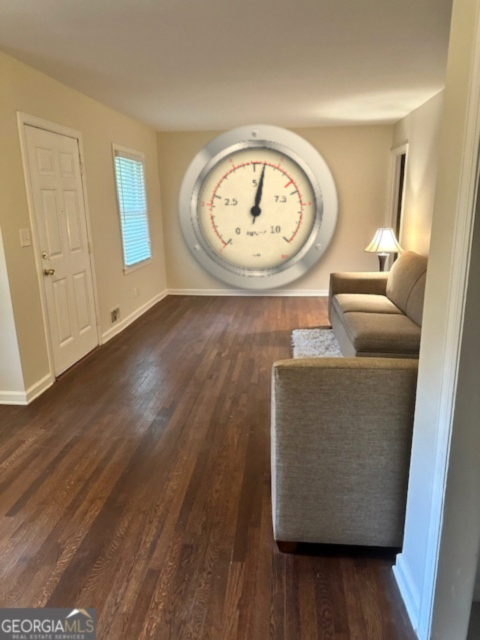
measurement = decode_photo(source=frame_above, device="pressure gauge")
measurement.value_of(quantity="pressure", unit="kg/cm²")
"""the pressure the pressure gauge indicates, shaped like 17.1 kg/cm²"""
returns 5.5 kg/cm²
